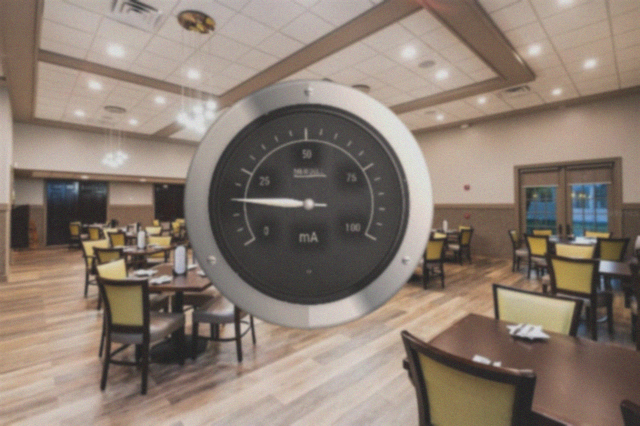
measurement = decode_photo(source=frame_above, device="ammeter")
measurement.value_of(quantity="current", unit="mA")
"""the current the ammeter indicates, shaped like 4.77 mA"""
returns 15 mA
